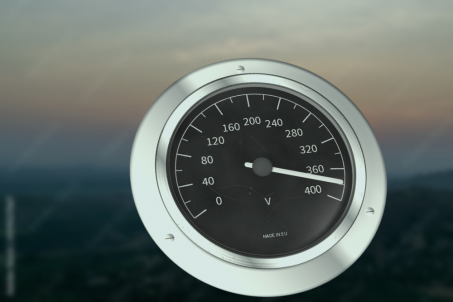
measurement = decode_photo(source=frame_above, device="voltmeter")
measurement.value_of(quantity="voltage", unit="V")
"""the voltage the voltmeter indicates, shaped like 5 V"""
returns 380 V
